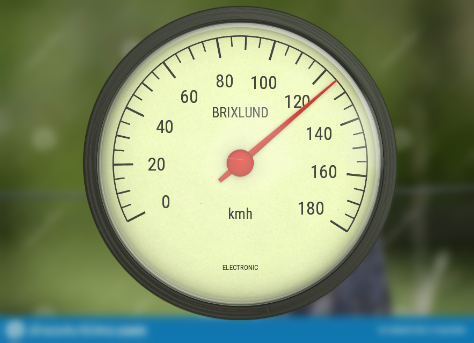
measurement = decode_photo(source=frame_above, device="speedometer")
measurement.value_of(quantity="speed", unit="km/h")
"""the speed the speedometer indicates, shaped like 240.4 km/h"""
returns 125 km/h
